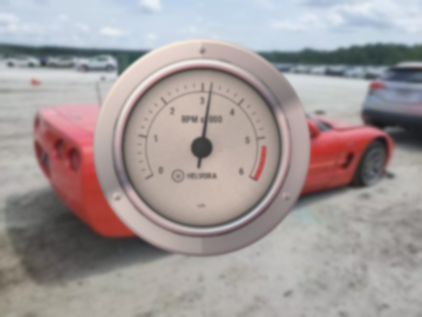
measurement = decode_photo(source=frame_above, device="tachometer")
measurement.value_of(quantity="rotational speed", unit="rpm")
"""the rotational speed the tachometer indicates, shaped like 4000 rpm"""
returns 3200 rpm
